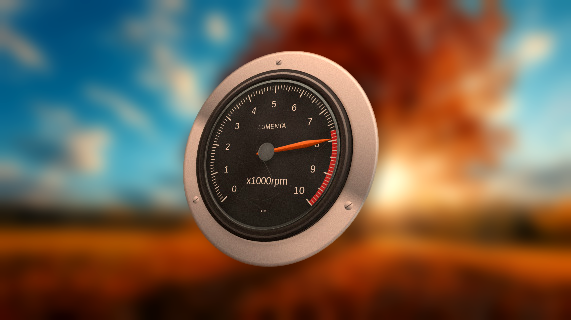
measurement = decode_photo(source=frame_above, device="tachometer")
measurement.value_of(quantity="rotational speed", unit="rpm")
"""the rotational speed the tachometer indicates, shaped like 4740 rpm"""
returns 8000 rpm
